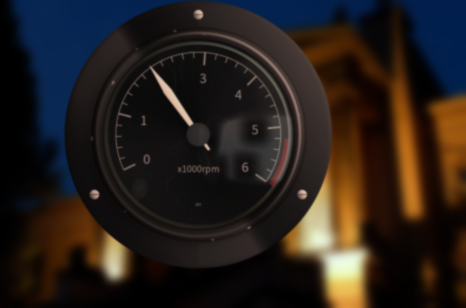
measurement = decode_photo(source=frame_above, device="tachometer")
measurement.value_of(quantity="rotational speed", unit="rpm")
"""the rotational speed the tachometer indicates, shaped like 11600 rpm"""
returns 2000 rpm
